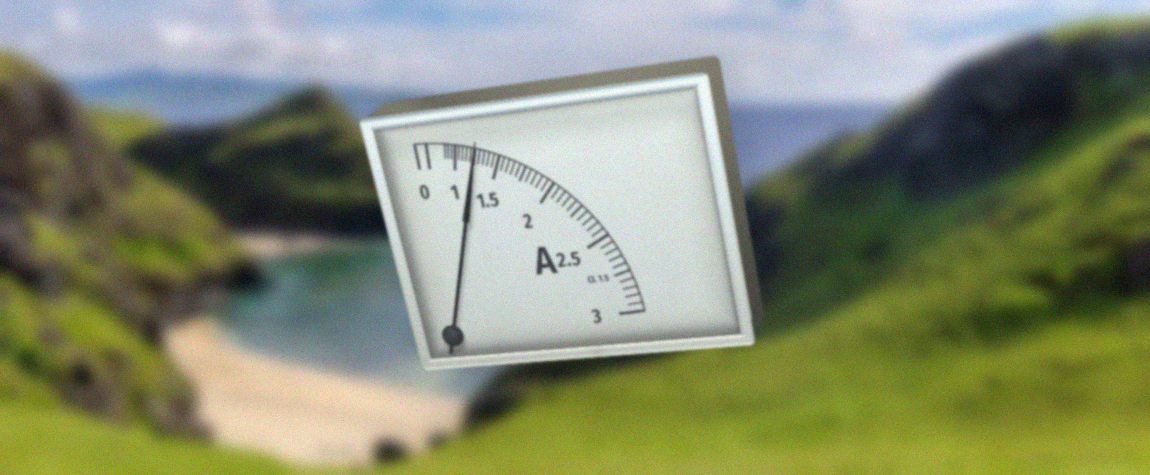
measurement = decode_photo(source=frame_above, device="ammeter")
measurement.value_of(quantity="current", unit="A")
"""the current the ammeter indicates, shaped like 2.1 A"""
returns 1.25 A
